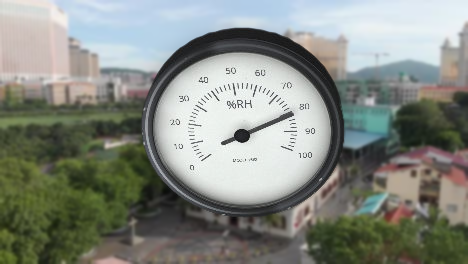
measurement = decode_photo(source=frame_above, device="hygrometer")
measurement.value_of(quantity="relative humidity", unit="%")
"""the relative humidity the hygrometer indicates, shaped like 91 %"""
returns 80 %
